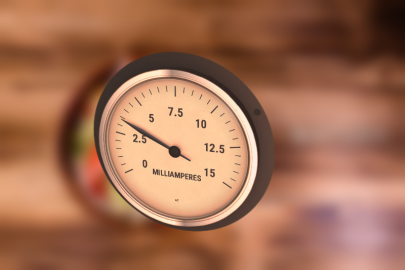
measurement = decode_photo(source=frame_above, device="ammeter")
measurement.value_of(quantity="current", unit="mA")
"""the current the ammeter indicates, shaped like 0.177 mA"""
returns 3.5 mA
